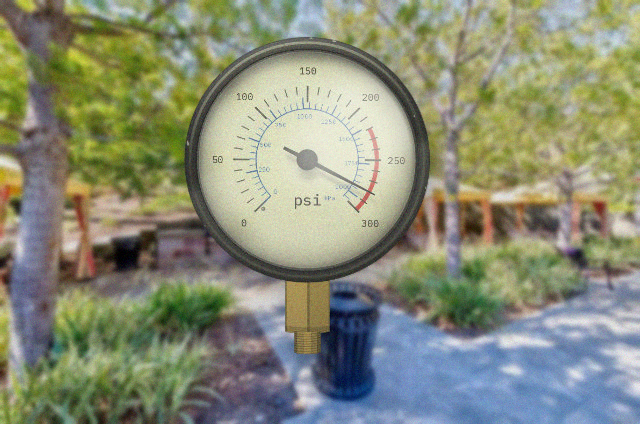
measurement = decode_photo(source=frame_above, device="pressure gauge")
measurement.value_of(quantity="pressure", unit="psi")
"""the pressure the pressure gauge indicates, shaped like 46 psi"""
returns 280 psi
